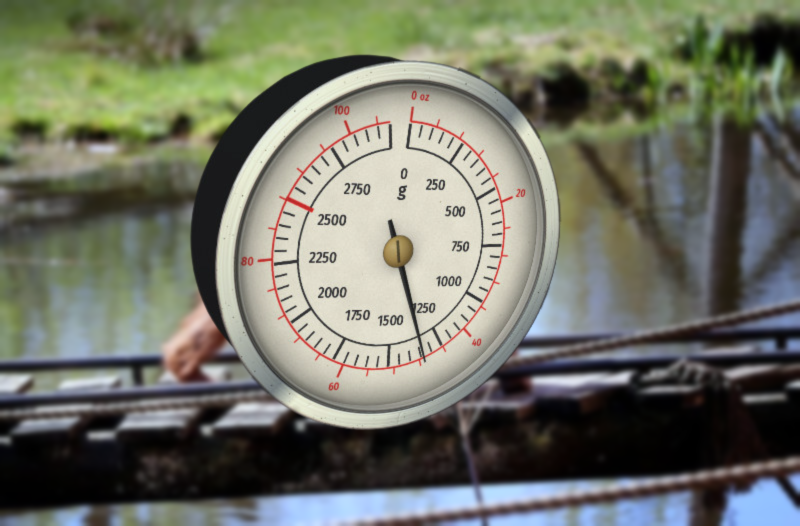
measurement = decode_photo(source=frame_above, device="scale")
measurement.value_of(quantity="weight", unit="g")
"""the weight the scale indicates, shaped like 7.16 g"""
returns 1350 g
